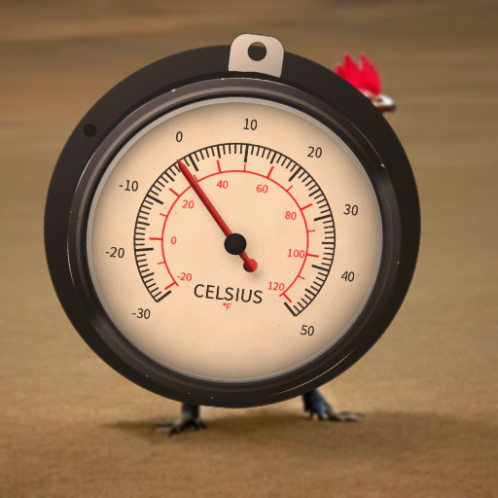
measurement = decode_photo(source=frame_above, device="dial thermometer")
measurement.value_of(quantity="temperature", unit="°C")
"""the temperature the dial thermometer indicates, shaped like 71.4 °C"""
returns -2 °C
